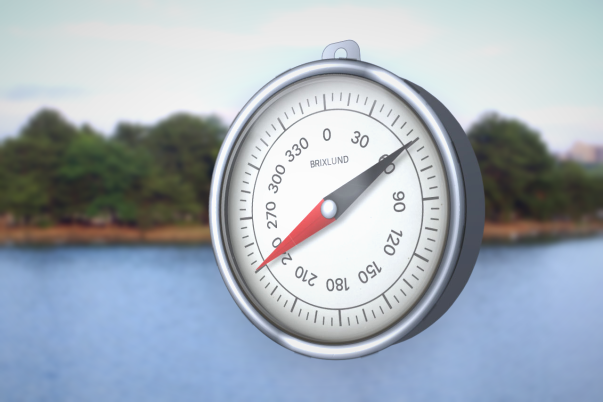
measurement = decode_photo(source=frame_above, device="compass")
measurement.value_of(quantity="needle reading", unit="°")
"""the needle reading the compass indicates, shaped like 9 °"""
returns 240 °
